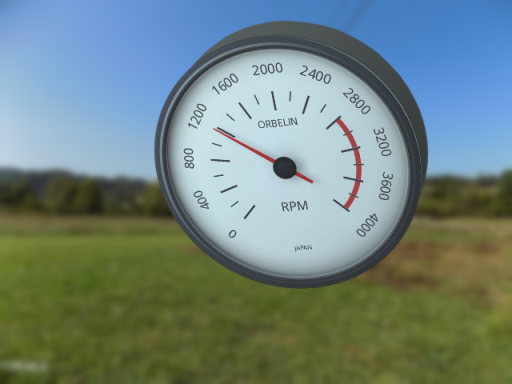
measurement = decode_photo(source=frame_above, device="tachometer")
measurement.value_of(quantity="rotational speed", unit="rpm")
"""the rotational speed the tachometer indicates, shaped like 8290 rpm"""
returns 1200 rpm
